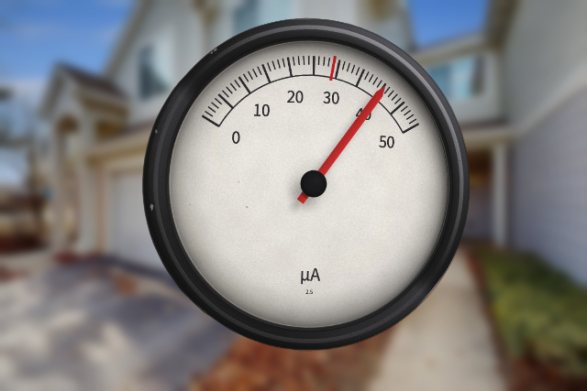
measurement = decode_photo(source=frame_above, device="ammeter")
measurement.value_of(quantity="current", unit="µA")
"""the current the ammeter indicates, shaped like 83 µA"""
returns 40 µA
